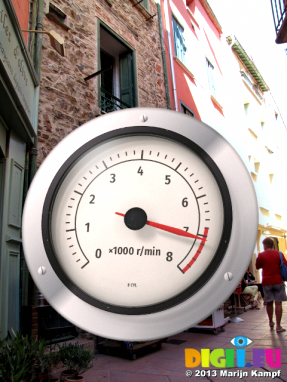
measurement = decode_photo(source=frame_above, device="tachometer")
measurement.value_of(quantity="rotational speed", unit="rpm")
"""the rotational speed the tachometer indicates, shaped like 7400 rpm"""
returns 7100 rpm
